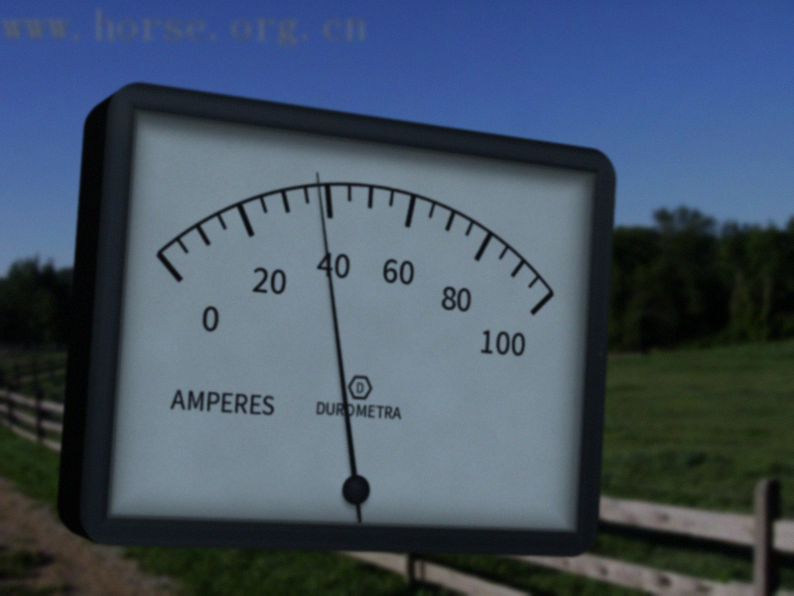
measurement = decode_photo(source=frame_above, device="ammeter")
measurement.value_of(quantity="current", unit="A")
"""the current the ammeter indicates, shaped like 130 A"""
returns 37.5 A
